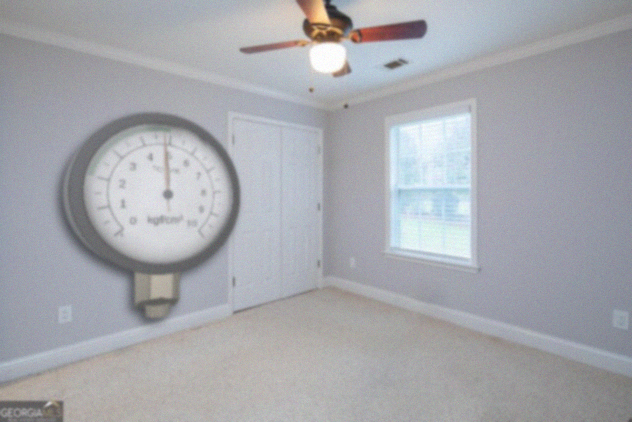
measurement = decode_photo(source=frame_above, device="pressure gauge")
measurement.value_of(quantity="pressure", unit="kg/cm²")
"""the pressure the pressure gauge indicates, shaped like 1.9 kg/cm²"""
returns 4.75 kg/cm²
